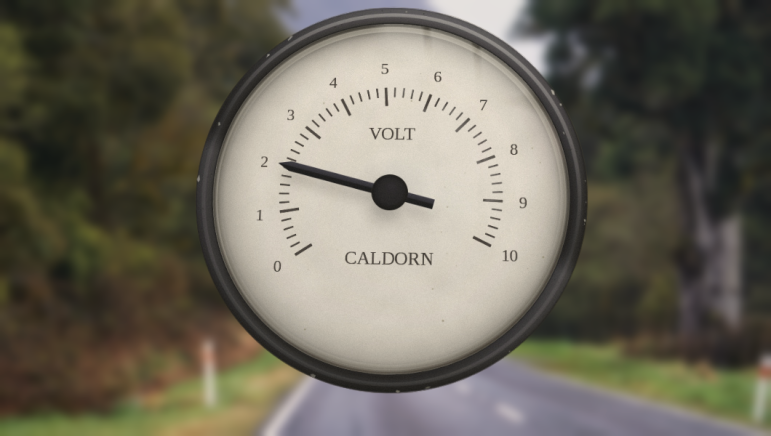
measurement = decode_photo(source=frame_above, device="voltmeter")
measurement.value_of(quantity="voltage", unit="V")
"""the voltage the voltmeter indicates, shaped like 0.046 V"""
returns 2 V
